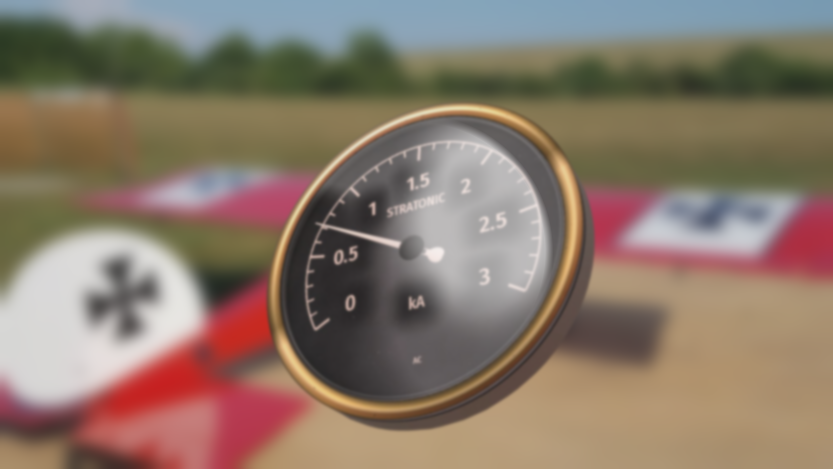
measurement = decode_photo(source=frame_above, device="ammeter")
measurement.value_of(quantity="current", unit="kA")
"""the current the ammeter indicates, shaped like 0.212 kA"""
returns 0.7 kA
